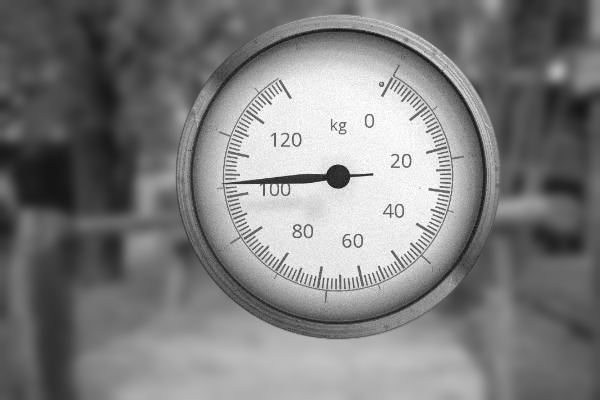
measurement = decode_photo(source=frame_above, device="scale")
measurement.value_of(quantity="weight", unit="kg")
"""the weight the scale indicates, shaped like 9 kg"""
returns 103 kg
